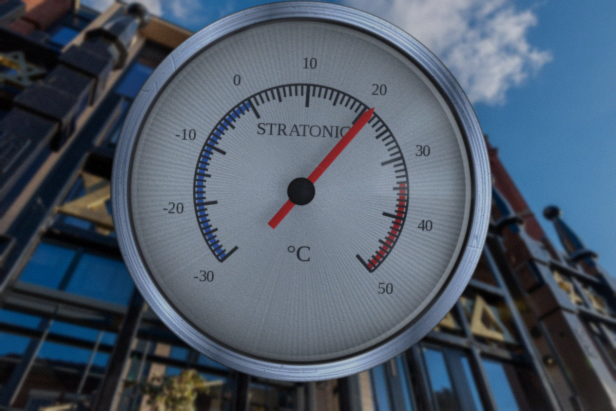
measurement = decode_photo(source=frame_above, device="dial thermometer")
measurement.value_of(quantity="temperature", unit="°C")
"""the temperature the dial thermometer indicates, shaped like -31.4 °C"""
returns 21 °C
